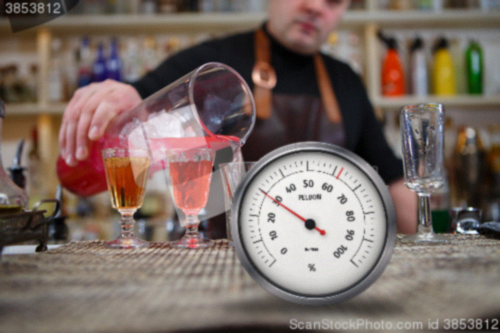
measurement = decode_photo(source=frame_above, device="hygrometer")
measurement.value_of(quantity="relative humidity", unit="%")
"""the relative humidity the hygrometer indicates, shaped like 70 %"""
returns 30 %
